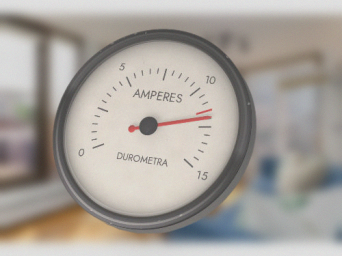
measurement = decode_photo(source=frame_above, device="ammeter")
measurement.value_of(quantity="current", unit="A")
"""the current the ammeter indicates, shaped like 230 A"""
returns 12 A
